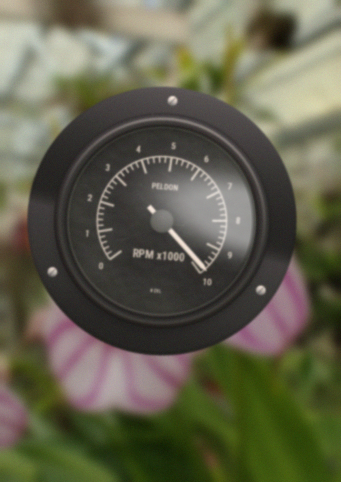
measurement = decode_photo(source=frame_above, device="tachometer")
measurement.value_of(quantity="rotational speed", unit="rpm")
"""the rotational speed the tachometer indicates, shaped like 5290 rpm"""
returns 9800 rpm
